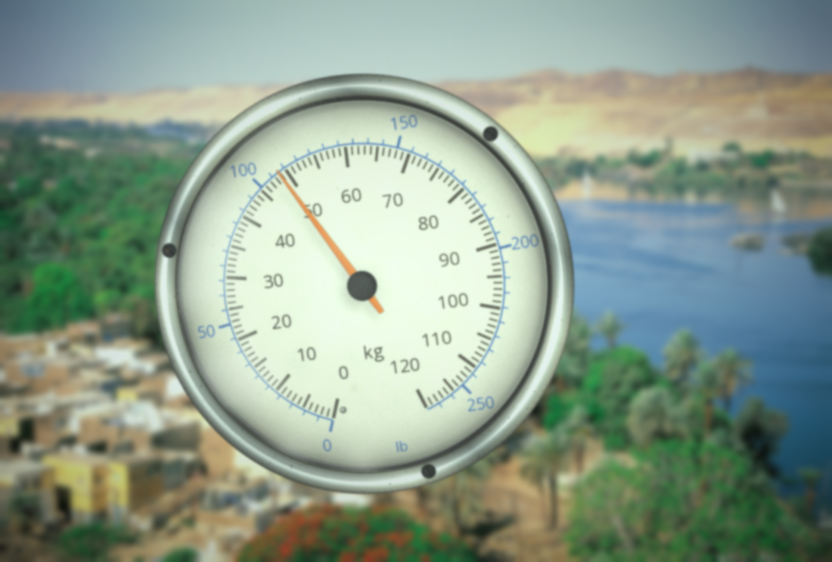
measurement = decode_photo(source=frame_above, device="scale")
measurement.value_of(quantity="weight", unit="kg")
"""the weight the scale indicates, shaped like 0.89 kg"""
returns 49 kg
